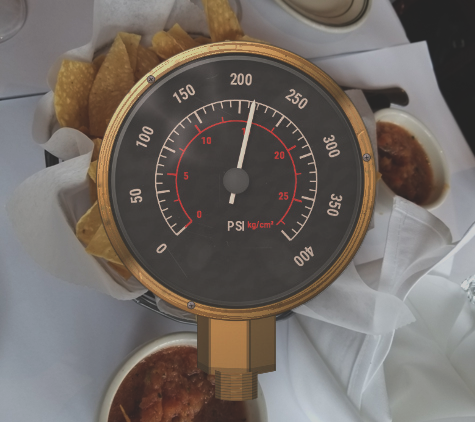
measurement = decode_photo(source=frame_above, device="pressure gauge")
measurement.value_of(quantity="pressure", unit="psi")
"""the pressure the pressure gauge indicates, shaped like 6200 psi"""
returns 215 psi
